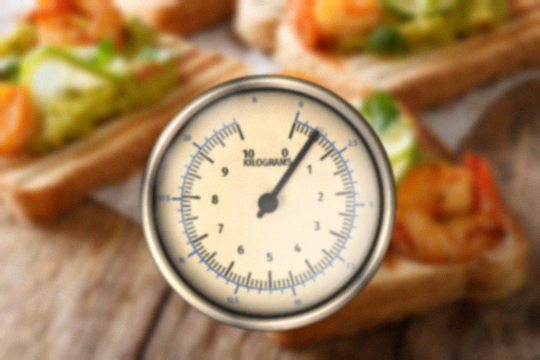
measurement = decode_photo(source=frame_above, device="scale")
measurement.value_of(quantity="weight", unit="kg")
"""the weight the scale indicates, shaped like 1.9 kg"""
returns 0.5 kg
